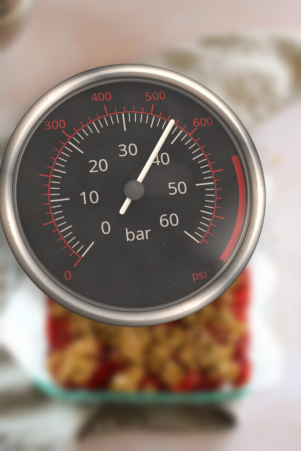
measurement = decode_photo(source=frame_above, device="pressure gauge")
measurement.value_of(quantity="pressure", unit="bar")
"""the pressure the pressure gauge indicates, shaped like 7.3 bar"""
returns 38 bar
